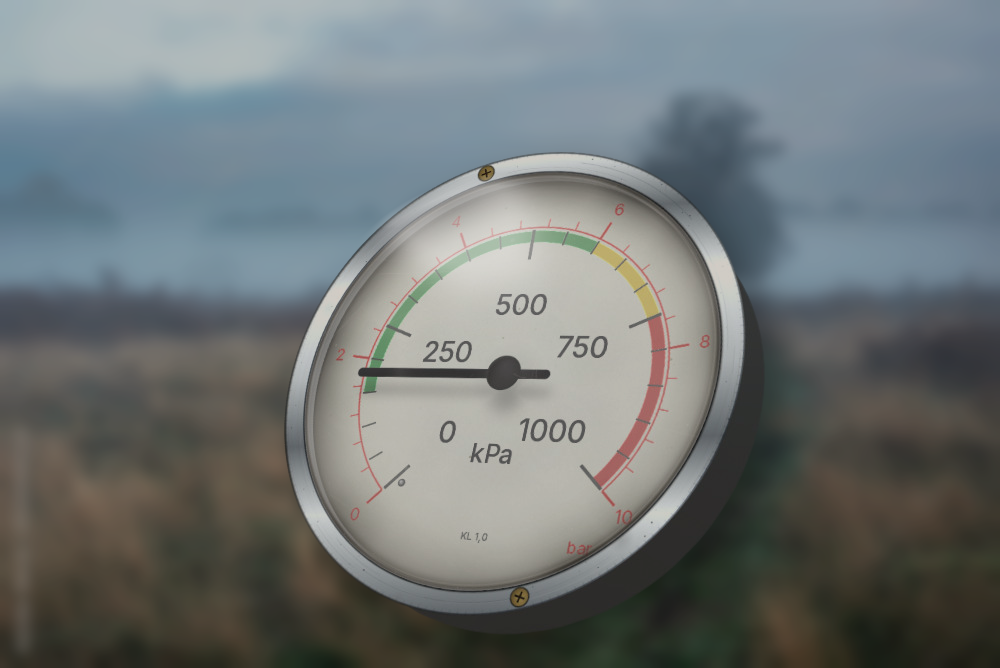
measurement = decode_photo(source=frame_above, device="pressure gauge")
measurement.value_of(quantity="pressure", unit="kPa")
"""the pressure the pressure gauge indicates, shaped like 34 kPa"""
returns 175 kPa
